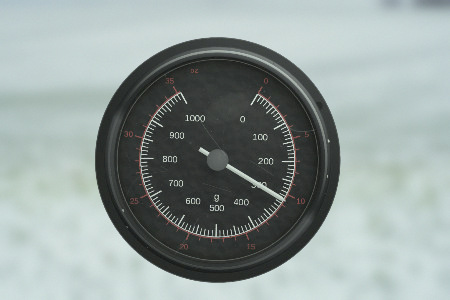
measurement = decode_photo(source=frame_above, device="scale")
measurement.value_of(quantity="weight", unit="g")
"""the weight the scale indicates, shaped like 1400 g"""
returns 300 g
